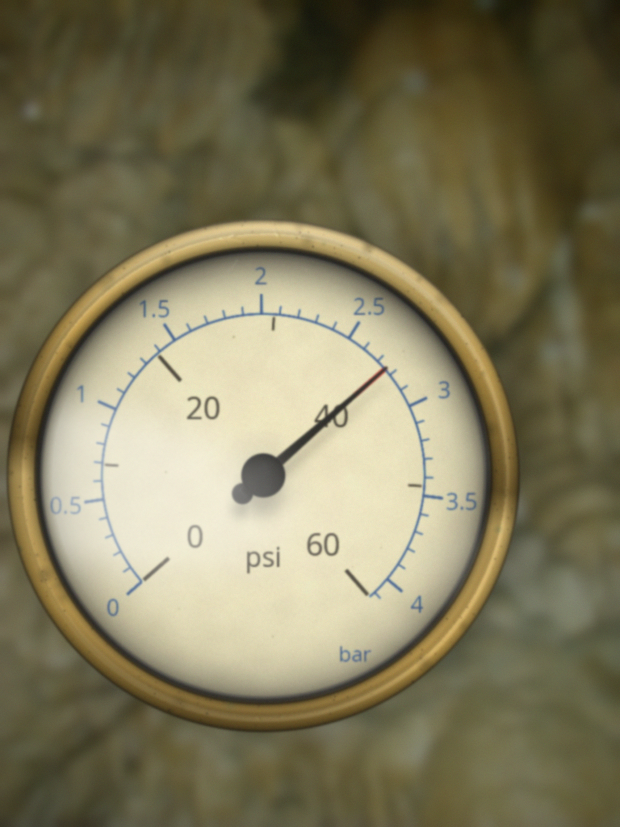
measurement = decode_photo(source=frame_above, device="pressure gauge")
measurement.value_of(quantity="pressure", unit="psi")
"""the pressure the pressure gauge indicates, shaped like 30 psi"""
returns 40 psi
